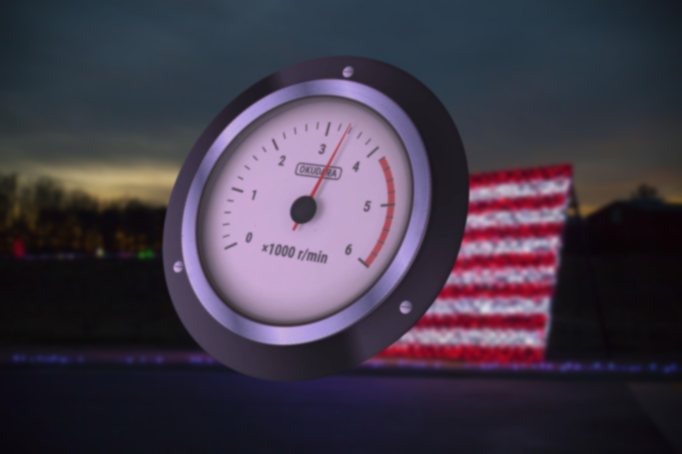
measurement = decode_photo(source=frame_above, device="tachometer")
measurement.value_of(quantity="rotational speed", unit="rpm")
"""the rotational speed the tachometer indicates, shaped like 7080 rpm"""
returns 3400 rpm
